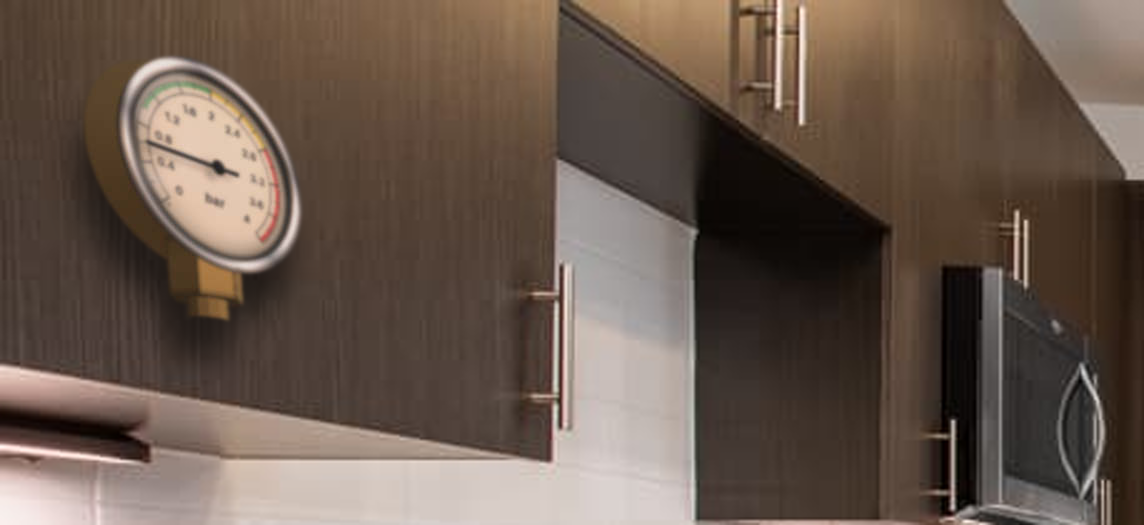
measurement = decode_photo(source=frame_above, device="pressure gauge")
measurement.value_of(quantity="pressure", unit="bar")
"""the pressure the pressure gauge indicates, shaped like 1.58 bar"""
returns 0.6 bar
